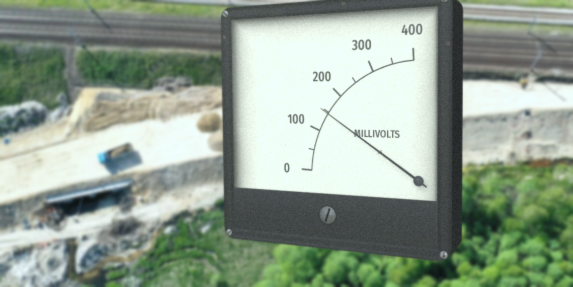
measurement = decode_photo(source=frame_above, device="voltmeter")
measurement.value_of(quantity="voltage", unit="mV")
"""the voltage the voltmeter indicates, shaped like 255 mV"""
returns 150 mV
